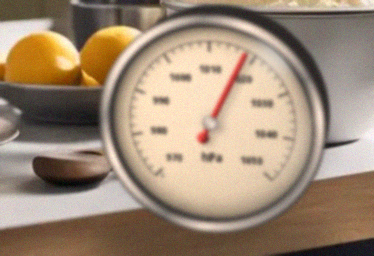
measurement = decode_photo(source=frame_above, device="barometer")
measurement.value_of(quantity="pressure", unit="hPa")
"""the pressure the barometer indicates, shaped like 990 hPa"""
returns 1018 hPa
